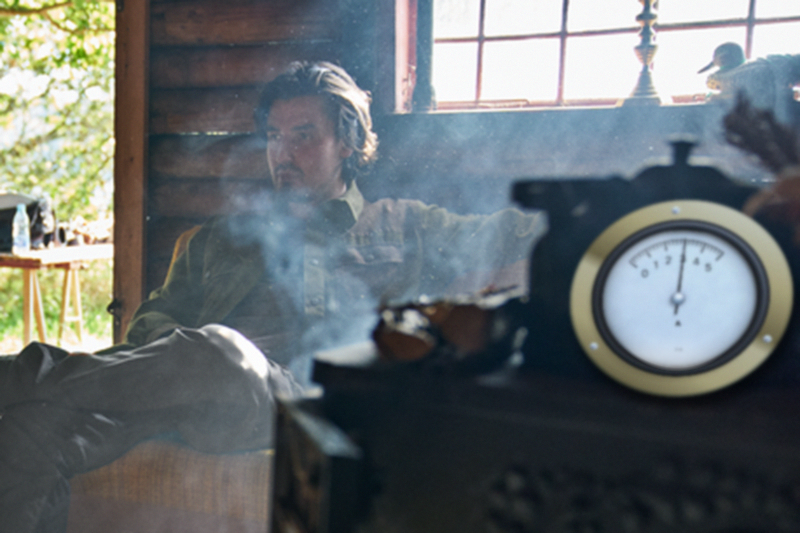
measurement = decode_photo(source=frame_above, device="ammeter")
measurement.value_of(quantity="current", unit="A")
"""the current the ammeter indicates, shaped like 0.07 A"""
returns 3 A
